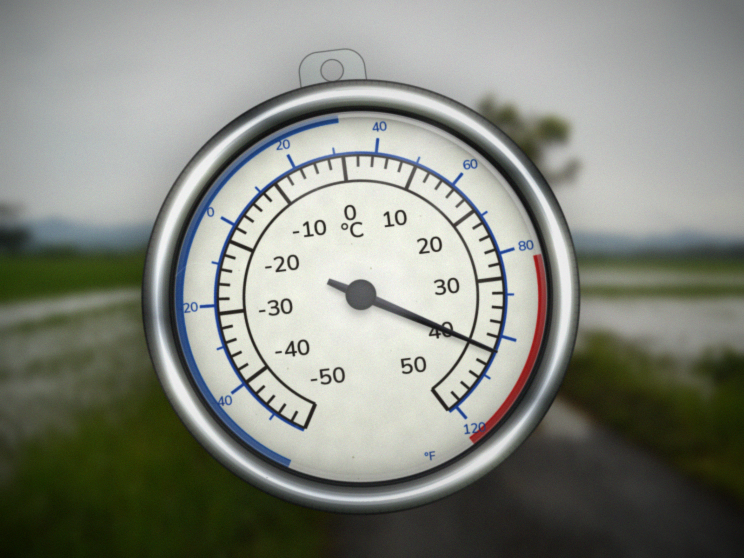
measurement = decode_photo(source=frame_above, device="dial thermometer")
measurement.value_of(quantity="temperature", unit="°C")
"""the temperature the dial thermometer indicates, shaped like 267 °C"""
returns 40 °C
